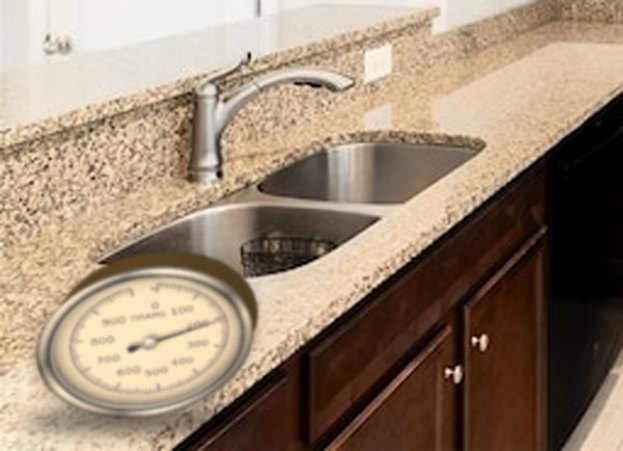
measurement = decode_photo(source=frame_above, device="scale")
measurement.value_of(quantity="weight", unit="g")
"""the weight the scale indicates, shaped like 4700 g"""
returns 200 g
